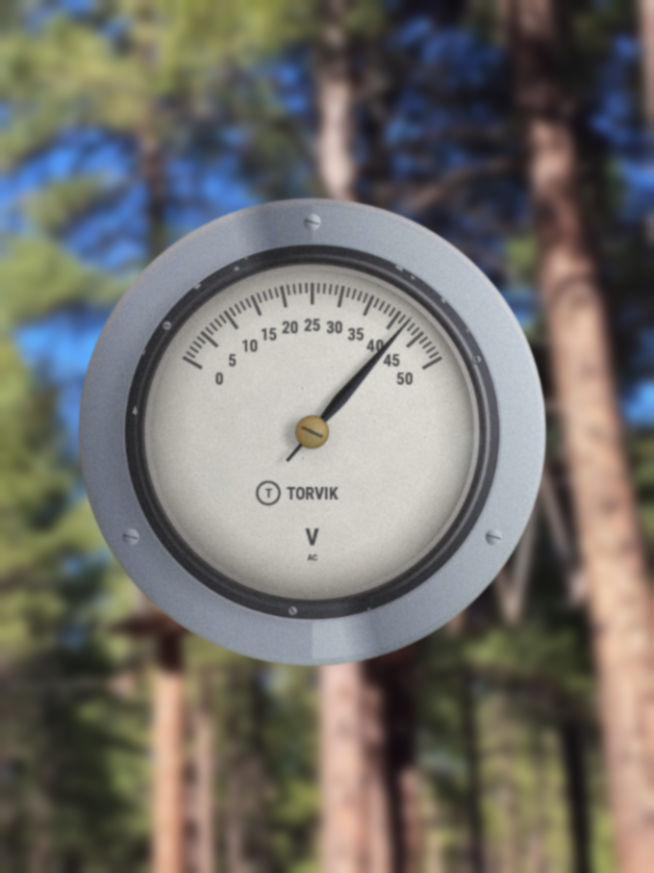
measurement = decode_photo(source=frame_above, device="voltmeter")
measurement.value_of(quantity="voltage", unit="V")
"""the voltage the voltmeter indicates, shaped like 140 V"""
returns 42 V
